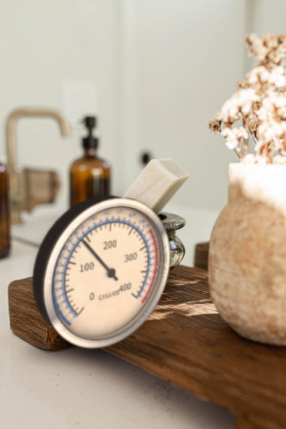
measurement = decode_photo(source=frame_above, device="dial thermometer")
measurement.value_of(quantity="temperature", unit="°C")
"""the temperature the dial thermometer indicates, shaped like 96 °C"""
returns 140 °C
